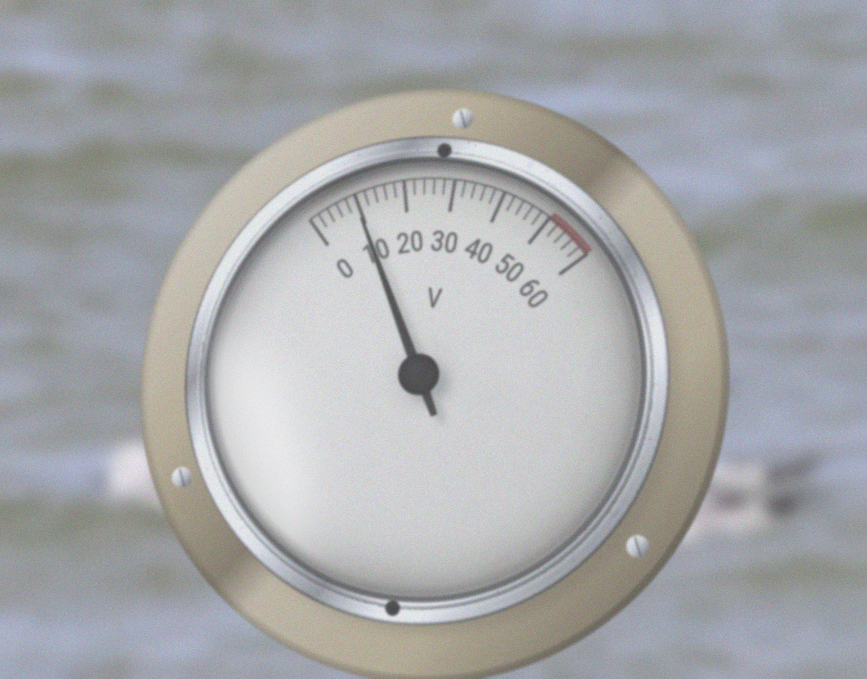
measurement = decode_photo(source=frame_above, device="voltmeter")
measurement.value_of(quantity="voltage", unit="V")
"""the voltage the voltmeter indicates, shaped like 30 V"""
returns 10 V
